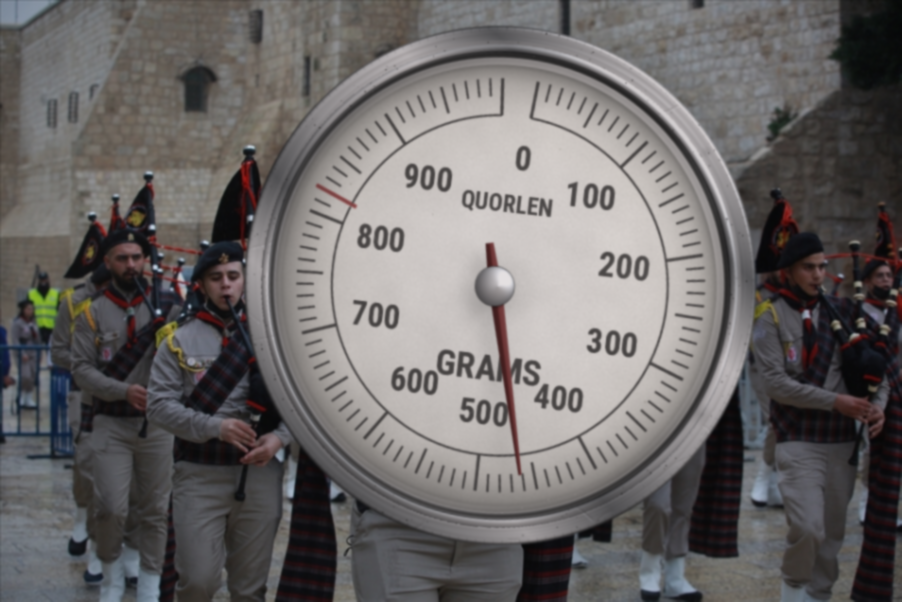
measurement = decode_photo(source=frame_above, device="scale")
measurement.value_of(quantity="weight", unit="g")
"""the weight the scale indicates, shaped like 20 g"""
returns 460 g
